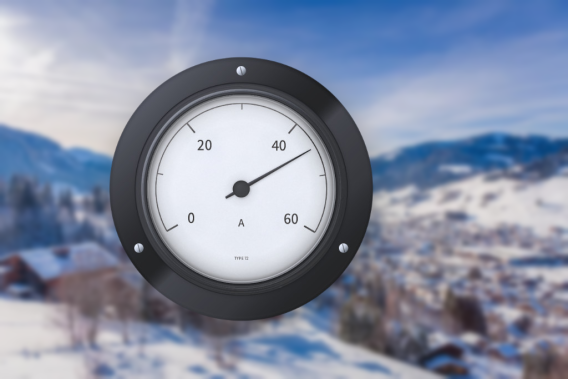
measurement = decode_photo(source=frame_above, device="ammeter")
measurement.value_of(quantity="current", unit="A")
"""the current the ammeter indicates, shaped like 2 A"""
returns 45 A
